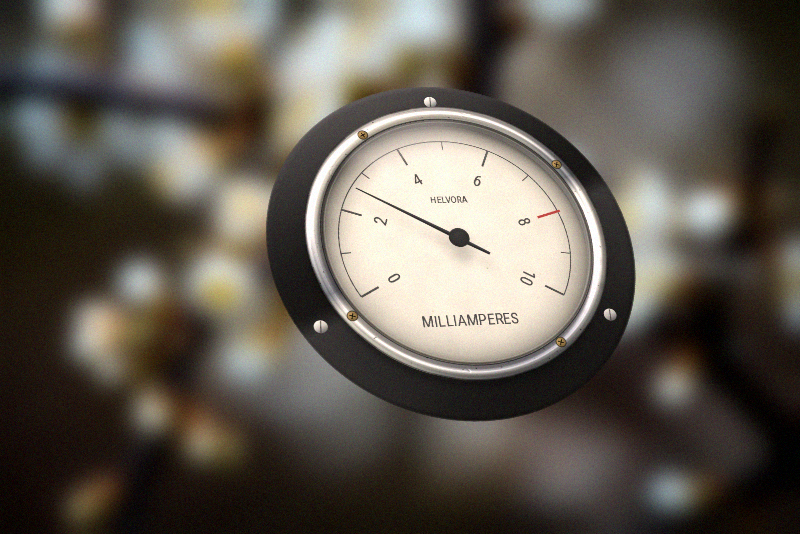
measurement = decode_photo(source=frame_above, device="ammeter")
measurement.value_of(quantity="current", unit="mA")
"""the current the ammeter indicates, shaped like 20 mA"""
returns 2.5 mA
